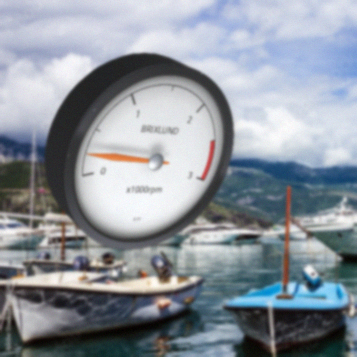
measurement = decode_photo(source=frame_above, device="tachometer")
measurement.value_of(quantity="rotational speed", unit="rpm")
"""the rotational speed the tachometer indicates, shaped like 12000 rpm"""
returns 250 rpm
